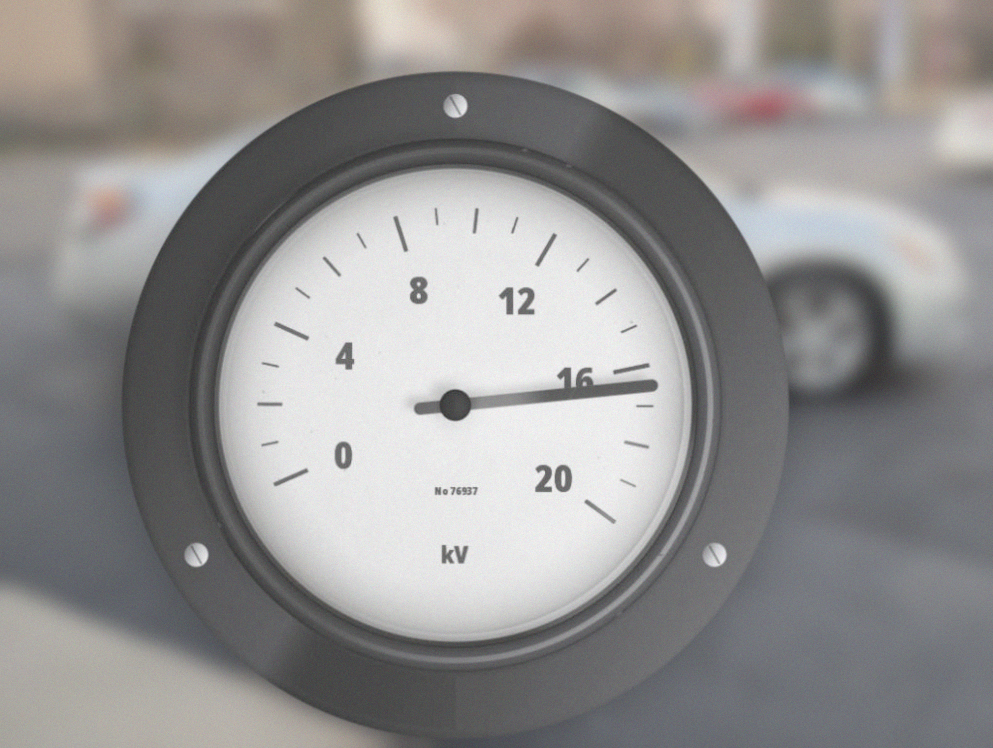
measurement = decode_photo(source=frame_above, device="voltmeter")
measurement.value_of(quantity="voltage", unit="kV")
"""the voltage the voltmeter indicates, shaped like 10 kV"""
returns 16.5 kV
